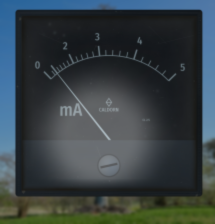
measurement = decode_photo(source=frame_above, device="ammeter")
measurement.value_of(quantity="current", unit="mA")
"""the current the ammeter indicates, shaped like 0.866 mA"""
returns 1 mA
